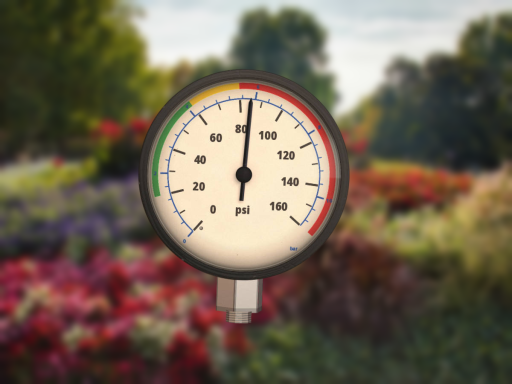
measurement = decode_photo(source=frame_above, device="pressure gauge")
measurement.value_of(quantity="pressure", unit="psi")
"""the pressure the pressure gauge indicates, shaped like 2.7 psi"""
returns 85 psi
